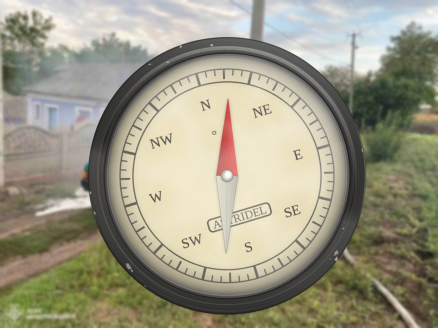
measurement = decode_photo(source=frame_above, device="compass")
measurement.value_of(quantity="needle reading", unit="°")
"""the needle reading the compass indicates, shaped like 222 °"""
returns 17.5 °
